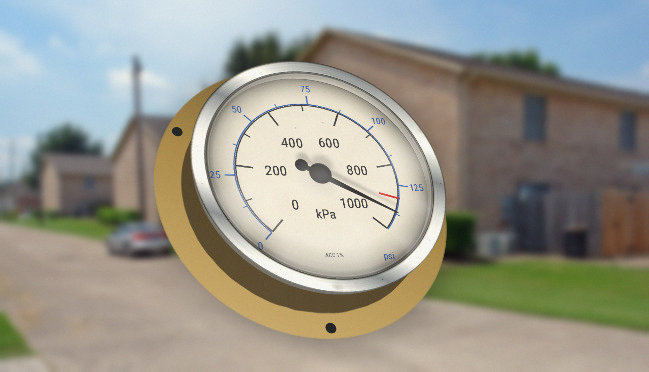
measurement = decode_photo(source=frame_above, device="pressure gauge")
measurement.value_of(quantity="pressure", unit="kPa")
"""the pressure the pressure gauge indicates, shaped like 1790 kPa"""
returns 950 kPa
